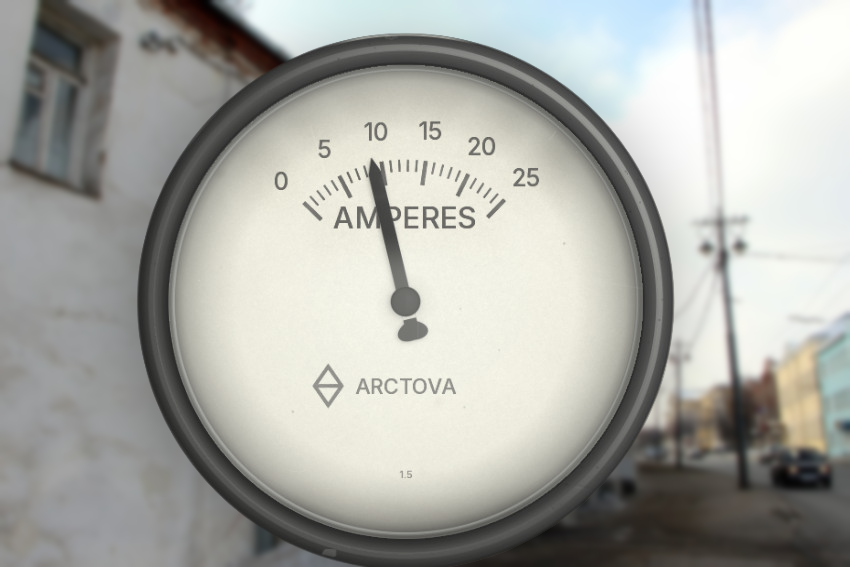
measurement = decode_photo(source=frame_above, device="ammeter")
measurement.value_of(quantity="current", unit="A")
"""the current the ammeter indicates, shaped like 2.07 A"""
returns 9 A
